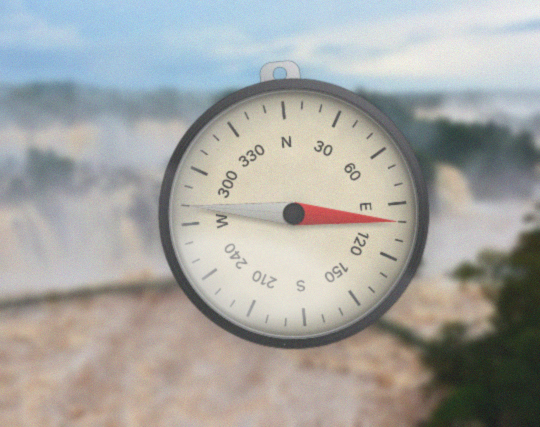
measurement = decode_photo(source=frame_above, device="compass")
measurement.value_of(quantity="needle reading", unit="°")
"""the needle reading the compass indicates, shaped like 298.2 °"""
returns 100 °
